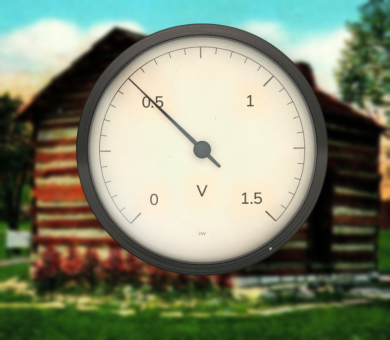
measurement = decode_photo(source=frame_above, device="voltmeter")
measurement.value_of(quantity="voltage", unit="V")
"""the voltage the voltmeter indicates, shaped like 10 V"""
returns 0.5 V
